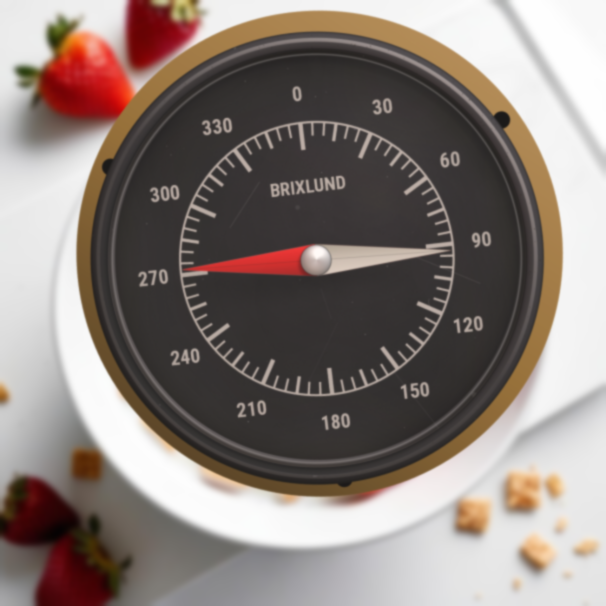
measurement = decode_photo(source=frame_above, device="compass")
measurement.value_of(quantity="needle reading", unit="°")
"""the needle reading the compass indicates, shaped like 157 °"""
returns 272.5 °
